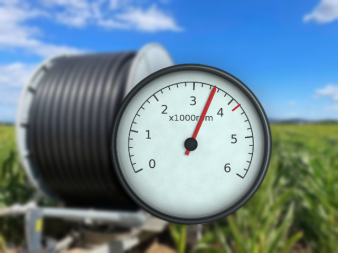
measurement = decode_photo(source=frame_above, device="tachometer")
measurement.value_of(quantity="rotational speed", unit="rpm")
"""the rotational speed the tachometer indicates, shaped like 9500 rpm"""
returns 3500 rpm
